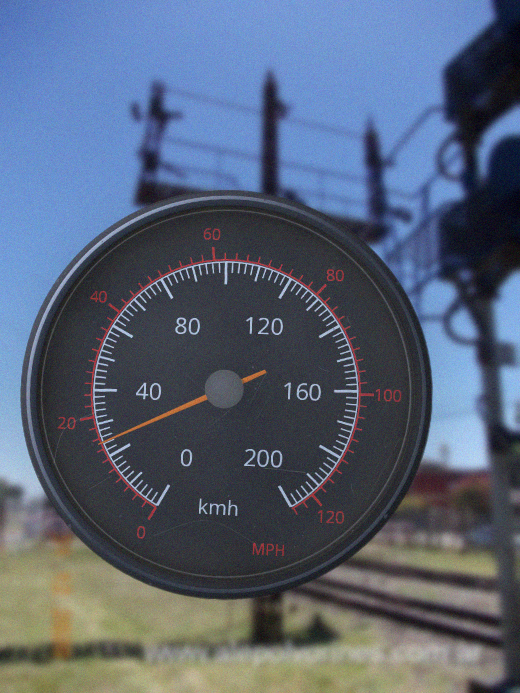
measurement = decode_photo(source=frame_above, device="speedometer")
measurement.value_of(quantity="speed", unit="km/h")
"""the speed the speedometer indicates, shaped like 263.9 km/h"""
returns 24 km/h
